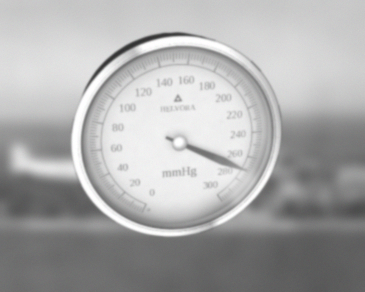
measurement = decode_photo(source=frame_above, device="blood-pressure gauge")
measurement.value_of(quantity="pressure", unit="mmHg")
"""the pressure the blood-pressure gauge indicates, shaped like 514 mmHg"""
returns 270 mmHg
